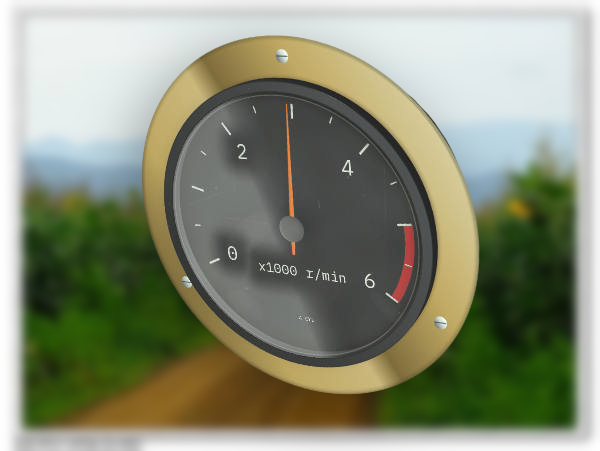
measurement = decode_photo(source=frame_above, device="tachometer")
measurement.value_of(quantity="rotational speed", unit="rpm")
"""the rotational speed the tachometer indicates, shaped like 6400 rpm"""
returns 3000 rpm
